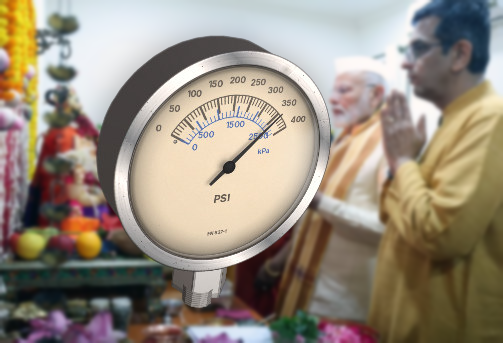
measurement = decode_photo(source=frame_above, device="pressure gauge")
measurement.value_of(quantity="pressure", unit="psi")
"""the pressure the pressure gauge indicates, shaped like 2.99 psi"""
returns 350 psi
